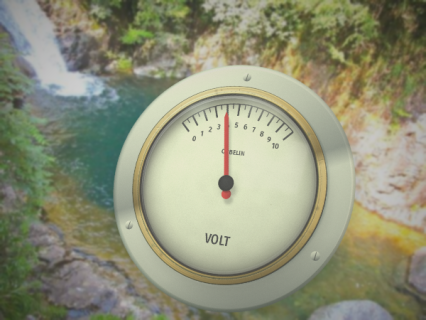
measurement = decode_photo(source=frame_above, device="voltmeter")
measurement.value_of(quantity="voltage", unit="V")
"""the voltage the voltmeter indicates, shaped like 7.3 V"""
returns 4 V
